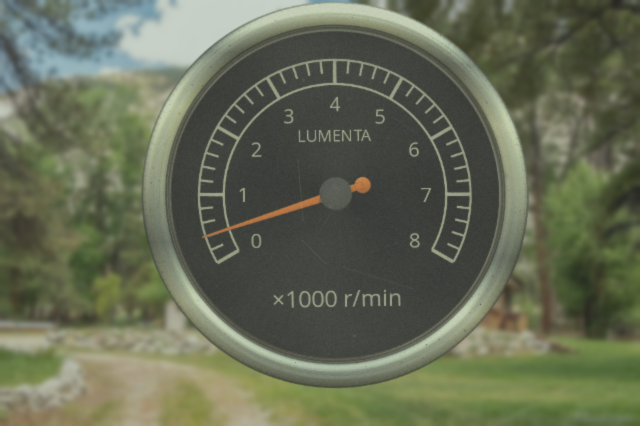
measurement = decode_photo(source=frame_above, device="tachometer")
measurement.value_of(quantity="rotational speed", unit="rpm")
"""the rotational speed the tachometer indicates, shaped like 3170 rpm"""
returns 400 rpm
